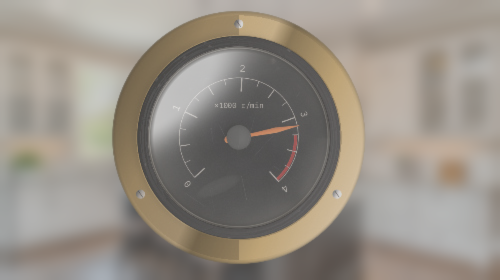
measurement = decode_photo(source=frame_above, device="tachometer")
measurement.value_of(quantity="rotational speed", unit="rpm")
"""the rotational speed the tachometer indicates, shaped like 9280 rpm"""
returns 3125 rpm
